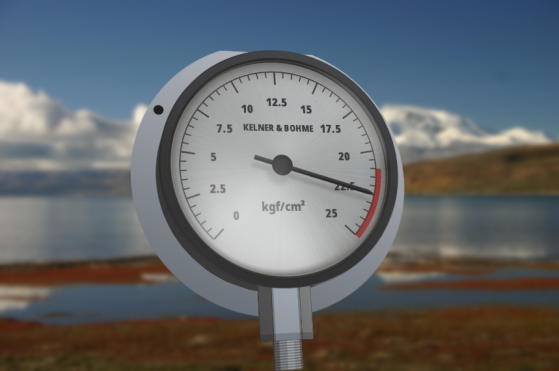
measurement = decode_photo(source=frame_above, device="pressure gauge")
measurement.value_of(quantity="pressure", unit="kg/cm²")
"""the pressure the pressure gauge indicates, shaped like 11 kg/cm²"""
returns 22.5 kg/cm²
